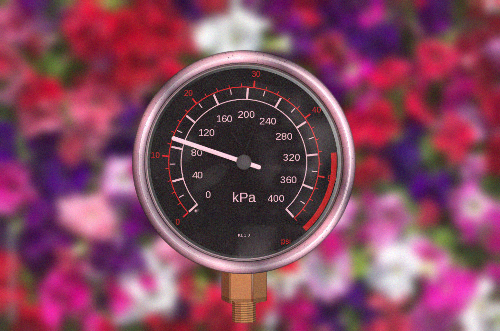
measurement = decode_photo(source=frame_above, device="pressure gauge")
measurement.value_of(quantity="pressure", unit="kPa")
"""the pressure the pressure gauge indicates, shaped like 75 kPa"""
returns 90 kPa
